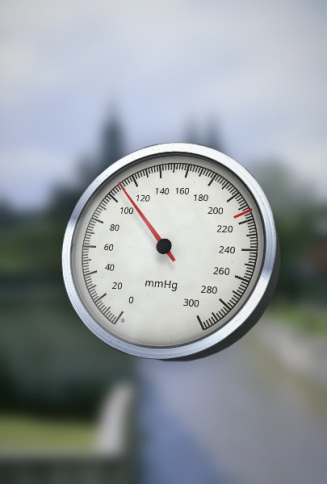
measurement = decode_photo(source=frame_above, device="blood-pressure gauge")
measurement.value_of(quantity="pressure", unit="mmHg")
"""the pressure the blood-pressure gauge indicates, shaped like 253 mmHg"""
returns 110 mmHg
